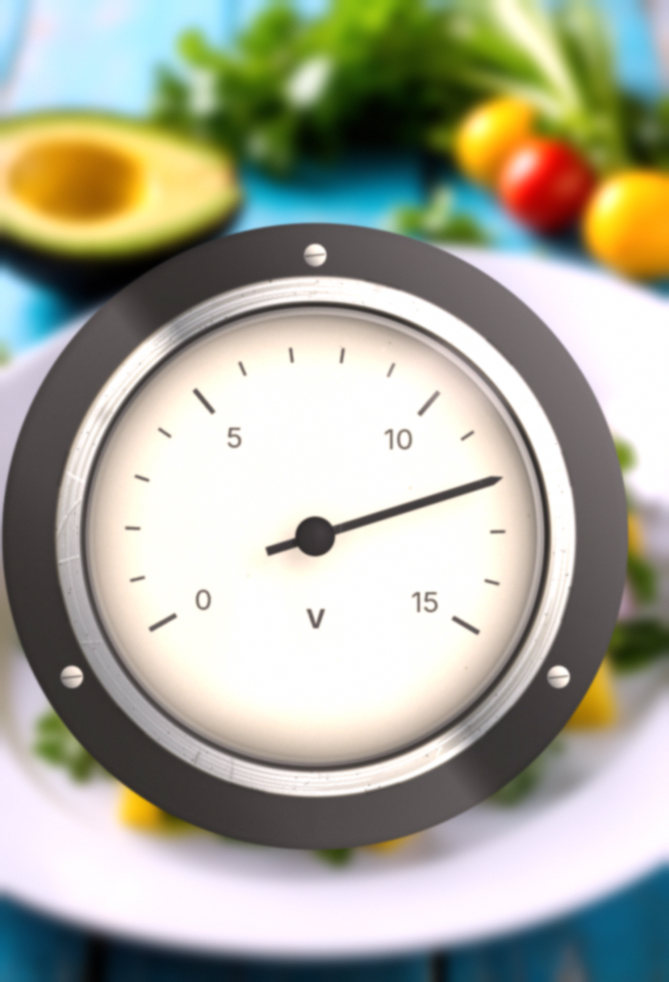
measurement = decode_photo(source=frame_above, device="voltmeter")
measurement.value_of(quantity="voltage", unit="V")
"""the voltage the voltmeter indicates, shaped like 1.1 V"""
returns 12 V
